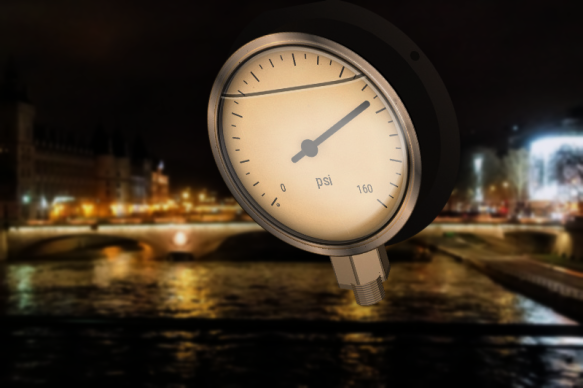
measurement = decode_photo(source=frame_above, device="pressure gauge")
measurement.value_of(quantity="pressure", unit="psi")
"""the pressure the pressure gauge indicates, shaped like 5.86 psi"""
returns 115 psi
